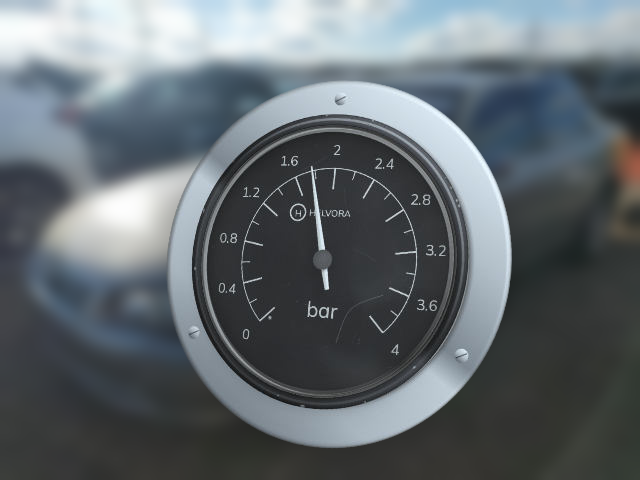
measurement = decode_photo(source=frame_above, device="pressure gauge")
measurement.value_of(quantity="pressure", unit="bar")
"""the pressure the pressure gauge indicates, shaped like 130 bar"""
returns 1.8 bar
